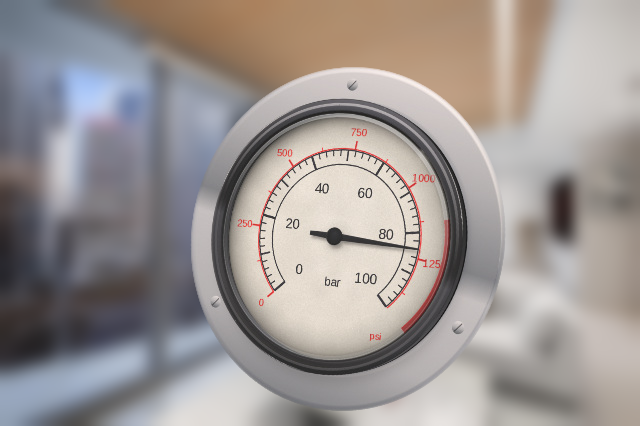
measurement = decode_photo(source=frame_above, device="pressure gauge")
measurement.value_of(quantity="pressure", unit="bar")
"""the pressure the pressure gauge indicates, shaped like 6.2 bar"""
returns 84 bar
